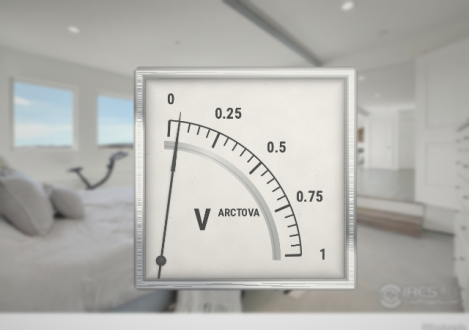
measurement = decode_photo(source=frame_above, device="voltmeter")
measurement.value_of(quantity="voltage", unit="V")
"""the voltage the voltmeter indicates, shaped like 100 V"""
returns 0.05 V
